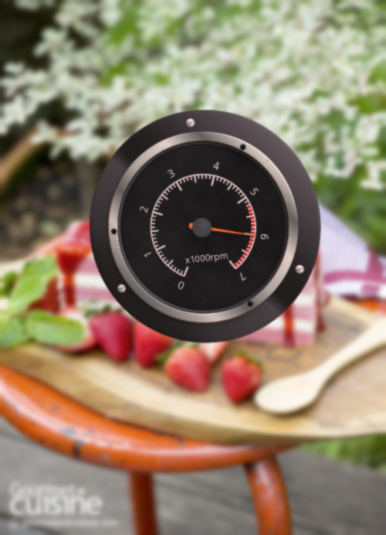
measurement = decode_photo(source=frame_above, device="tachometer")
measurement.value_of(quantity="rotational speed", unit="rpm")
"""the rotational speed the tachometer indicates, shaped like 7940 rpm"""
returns 6000 rpm
